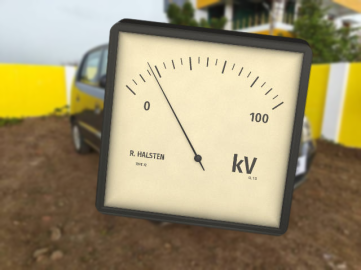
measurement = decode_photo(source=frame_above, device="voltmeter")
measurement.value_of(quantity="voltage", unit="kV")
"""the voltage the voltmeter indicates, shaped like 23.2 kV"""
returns 17.5 kV
